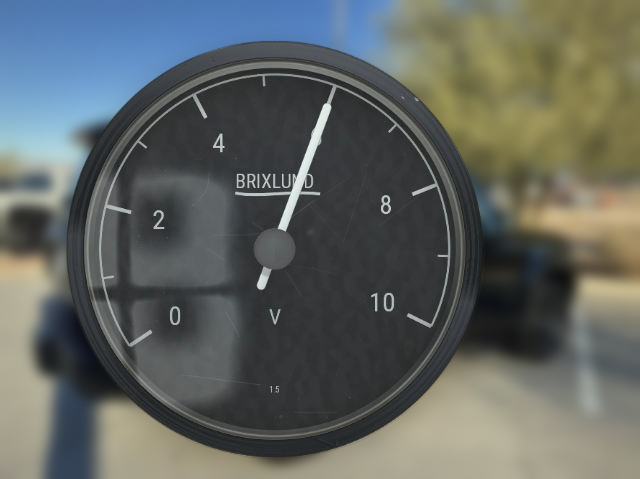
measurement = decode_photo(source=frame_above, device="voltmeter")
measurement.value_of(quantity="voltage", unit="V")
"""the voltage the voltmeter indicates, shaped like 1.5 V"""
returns 6 V
